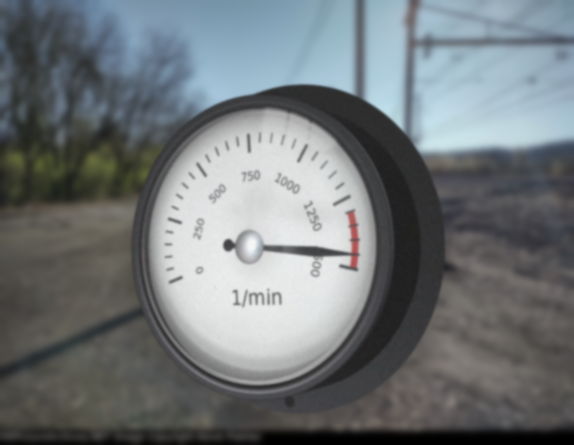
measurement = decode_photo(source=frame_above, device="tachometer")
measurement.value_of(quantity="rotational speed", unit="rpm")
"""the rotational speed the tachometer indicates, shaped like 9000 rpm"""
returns 1450 rpm
